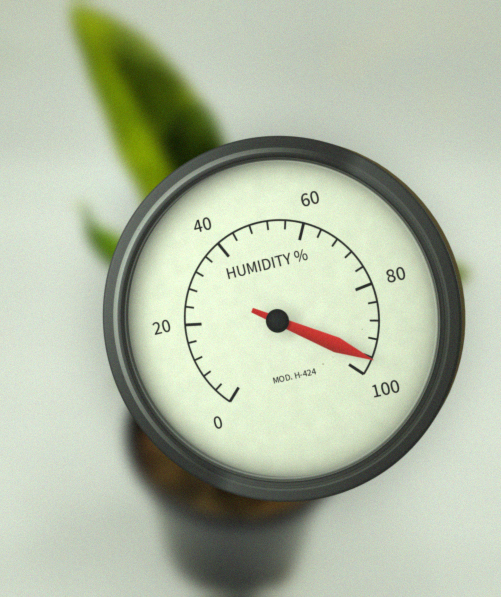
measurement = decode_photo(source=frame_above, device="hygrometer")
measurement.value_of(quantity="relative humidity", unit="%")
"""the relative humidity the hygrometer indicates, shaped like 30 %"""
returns 96 %
